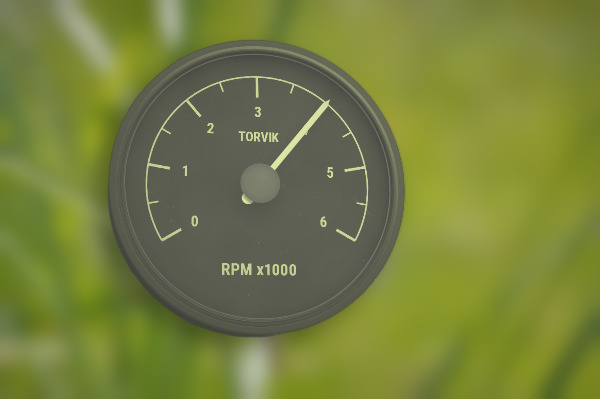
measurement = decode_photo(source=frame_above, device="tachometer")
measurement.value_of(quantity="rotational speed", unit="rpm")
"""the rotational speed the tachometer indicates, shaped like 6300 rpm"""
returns 4000 rpm
